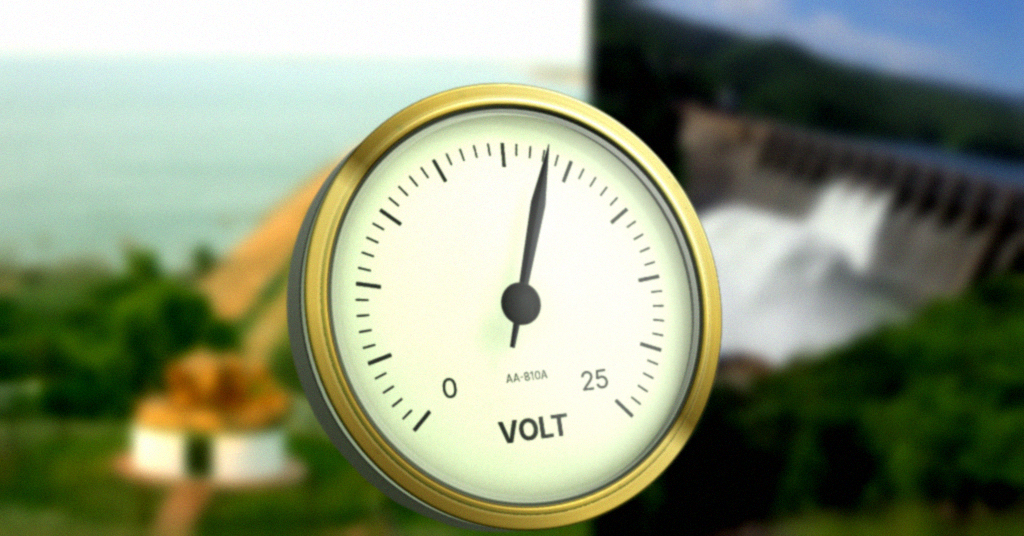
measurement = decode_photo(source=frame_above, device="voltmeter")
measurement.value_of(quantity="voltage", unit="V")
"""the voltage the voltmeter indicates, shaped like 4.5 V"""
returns 14 V
